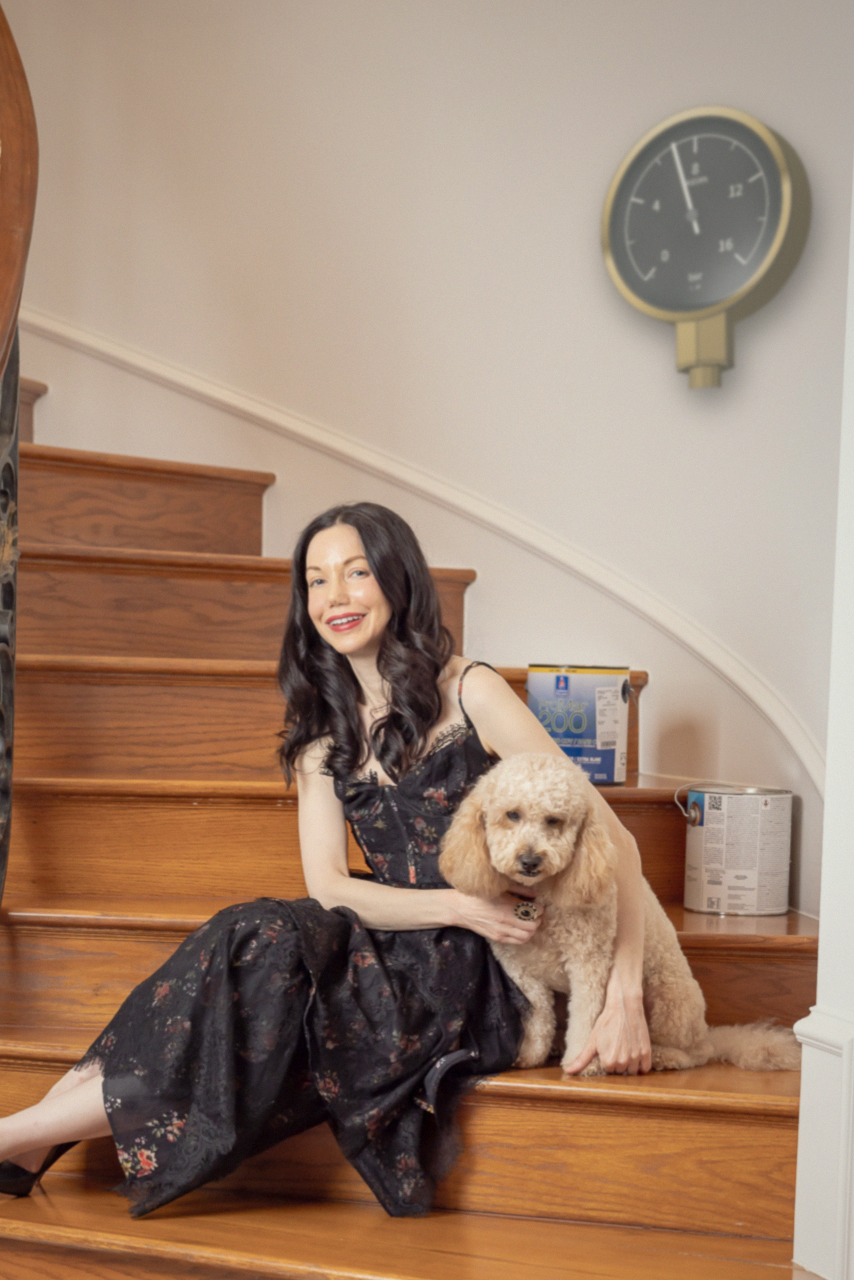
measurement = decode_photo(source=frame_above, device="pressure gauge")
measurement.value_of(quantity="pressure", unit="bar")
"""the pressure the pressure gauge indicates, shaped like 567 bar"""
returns 7 bar
